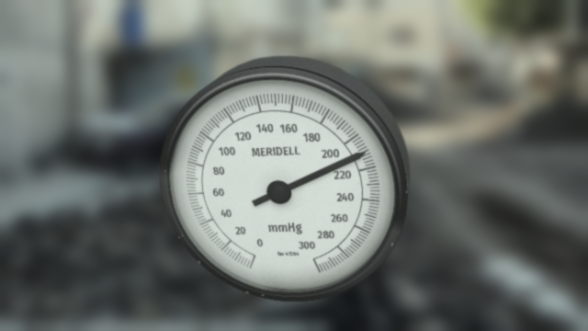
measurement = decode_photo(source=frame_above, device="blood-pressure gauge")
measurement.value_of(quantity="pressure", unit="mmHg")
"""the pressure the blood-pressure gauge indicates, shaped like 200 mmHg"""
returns 210 mmHg
